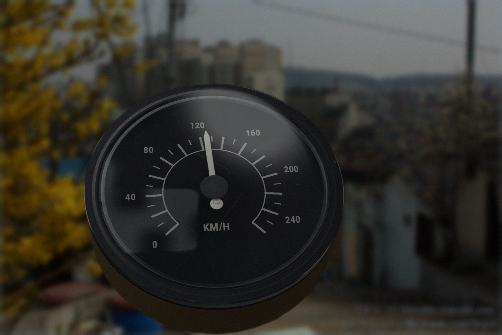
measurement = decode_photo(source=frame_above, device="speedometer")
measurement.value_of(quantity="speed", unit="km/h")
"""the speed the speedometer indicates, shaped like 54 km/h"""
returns 125 km/h
